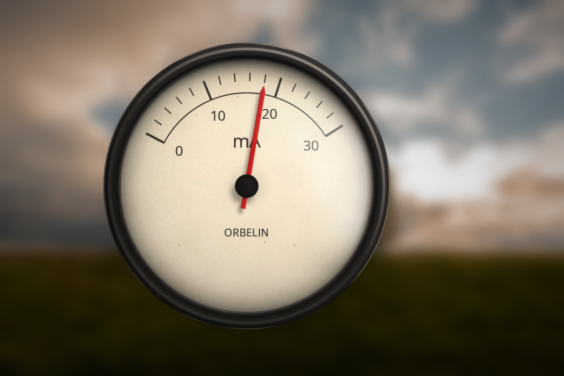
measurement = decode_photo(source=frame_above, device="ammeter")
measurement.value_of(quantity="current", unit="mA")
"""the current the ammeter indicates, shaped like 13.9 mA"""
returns 18 mA
